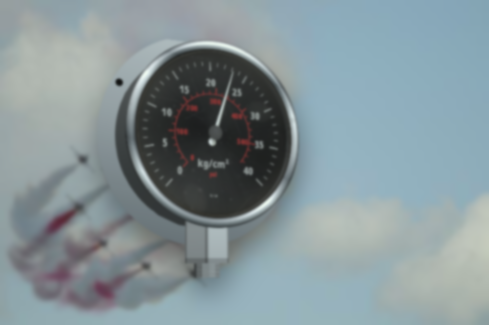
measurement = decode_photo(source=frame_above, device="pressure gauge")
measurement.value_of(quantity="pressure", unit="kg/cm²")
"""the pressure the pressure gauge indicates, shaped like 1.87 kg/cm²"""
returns 23 kg/cm²
